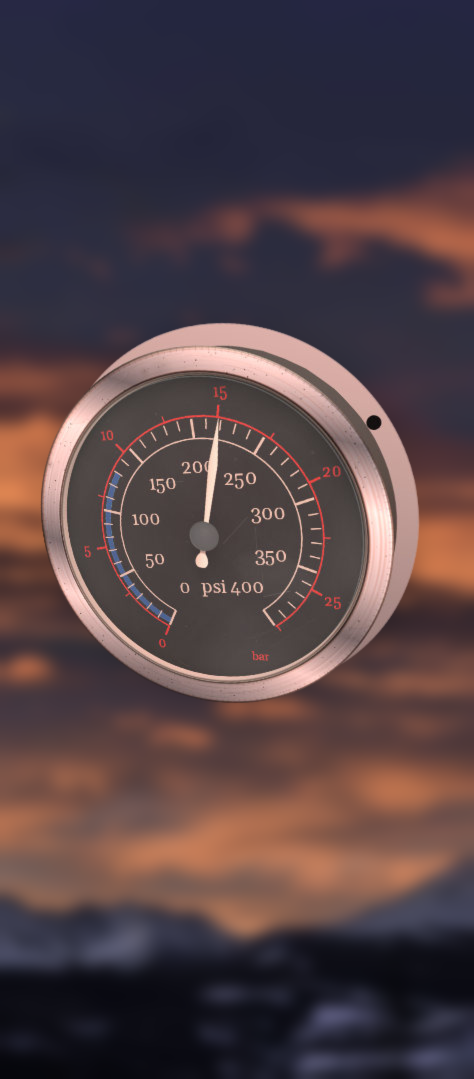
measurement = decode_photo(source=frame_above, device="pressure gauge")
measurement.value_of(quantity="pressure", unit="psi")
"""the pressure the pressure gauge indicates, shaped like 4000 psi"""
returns 220 psi
